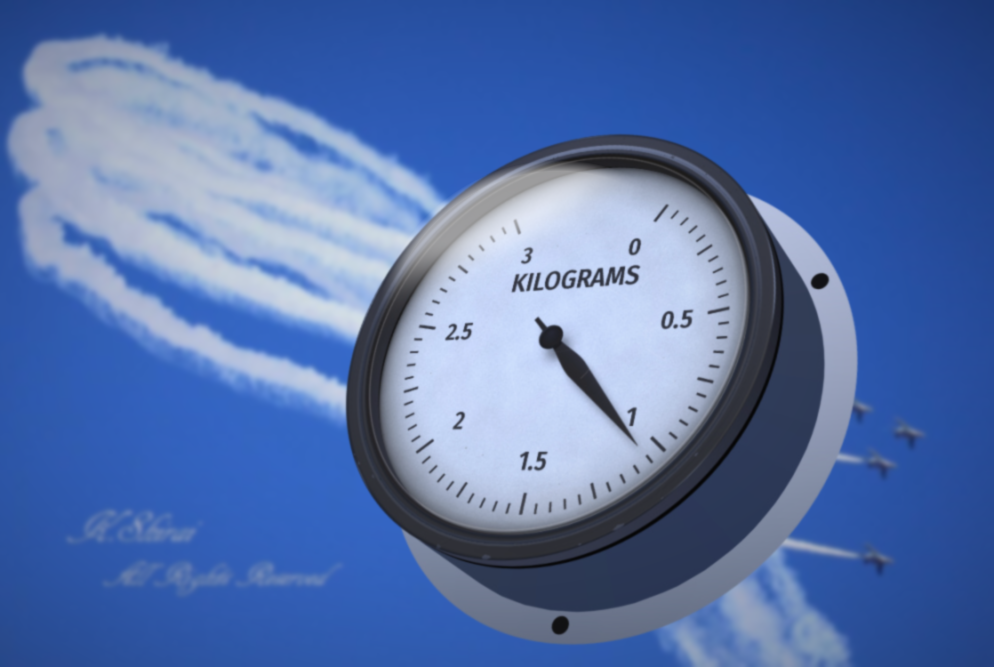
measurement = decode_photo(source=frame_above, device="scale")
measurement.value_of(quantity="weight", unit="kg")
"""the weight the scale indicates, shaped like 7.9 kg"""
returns 1.05 kg
